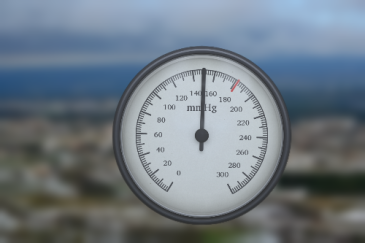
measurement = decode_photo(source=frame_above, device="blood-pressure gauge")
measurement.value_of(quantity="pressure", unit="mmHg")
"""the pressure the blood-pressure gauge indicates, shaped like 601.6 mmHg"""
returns 150 mmHg
